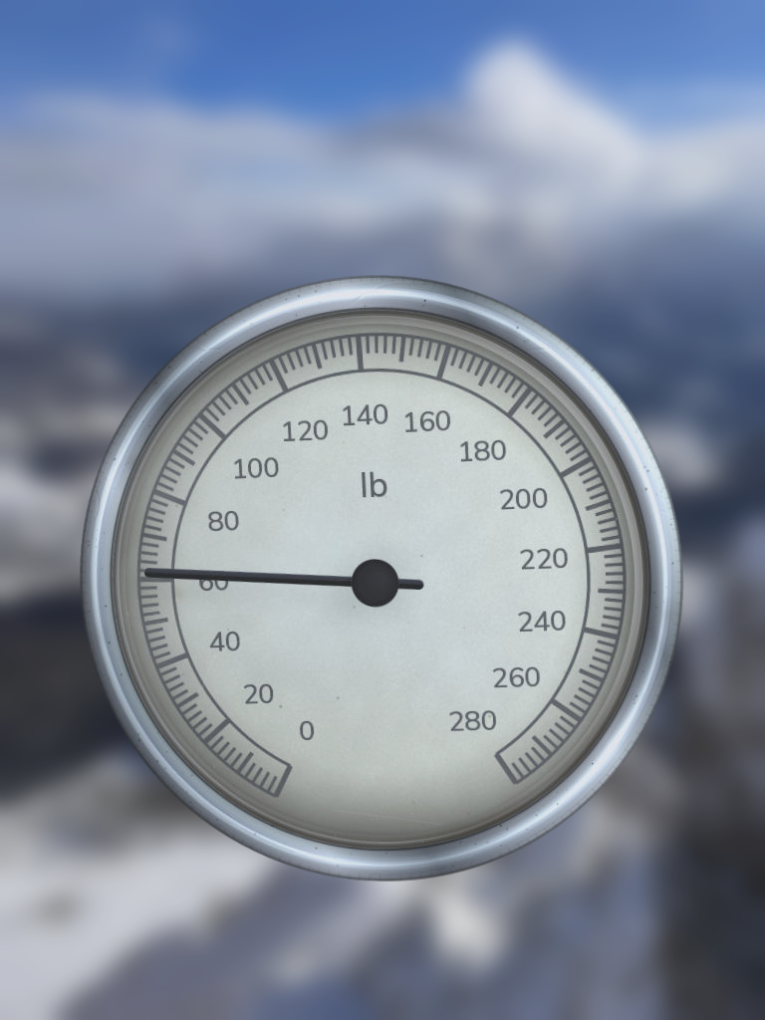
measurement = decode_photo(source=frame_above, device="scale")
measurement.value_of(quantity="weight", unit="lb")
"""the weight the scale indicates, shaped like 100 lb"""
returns 62 lb
